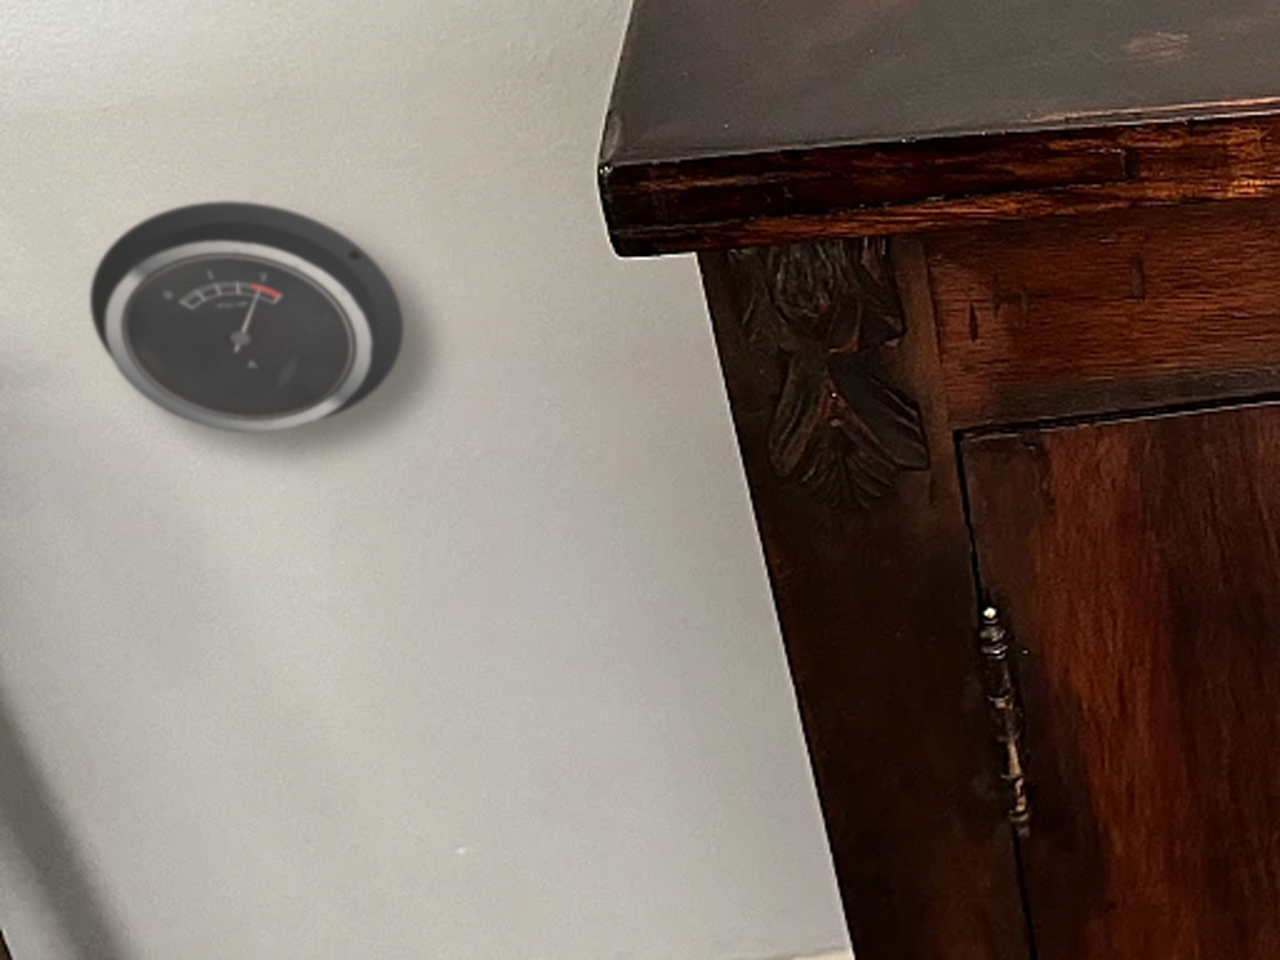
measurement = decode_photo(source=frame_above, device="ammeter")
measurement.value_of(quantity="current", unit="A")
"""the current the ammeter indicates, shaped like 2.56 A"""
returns 2 A
